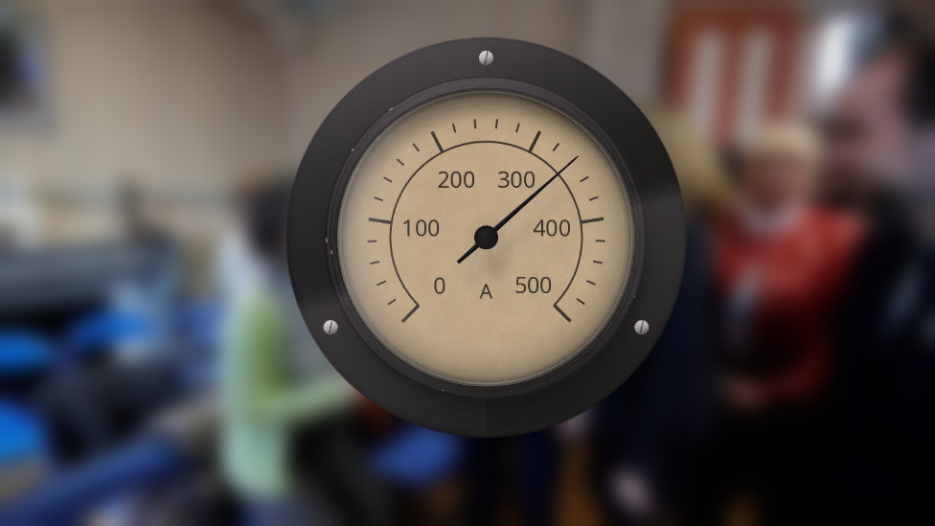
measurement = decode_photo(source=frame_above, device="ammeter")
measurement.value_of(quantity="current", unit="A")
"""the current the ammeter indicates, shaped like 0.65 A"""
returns 340 A
